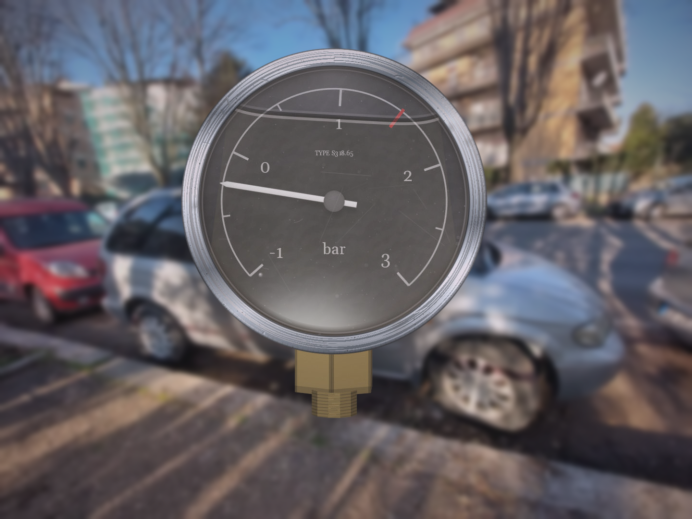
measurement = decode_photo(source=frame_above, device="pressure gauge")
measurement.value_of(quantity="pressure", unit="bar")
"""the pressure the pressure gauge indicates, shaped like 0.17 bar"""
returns -0.25 bar
